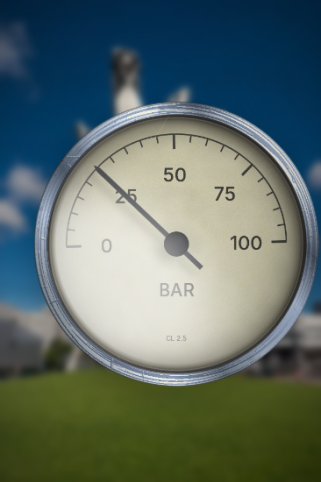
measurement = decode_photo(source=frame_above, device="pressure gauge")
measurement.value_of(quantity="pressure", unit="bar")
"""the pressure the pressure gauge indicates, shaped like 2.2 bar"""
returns 25 bar
